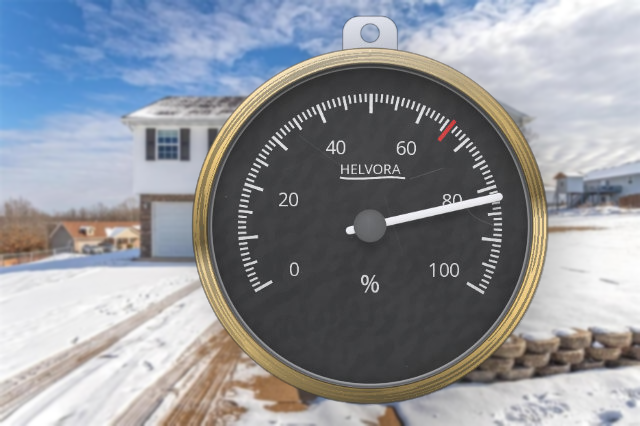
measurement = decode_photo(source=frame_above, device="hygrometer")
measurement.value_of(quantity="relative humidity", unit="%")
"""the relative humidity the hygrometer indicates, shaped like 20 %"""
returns 82 %
